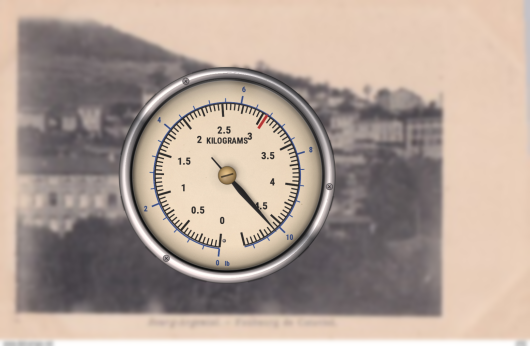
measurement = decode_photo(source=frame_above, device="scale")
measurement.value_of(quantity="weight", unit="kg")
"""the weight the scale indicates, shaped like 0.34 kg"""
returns 4.6 kg
